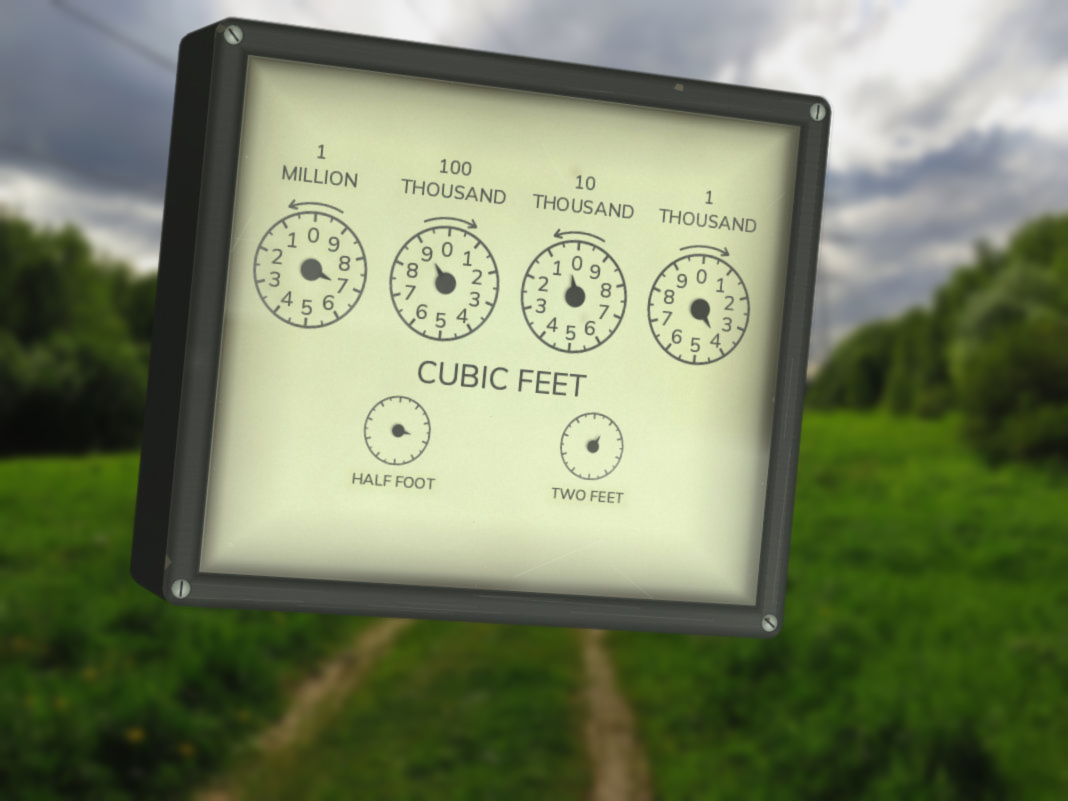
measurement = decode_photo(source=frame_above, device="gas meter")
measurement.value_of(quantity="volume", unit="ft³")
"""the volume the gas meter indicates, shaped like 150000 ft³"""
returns 690400 ft³
